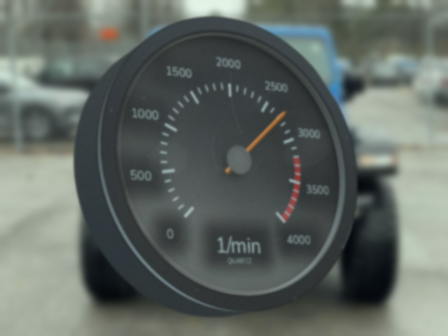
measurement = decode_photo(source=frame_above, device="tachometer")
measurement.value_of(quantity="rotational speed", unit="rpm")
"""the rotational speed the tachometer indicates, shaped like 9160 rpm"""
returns 2700 rpm
